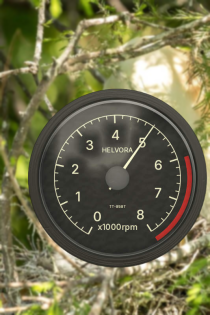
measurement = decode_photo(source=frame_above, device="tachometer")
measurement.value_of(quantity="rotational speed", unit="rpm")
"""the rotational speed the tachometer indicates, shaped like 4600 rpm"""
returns 5000 rpm
